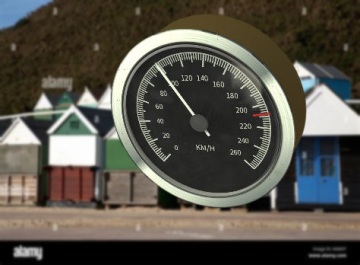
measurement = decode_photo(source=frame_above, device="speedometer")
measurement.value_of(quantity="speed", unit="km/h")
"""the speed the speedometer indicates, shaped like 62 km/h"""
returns 100 km/h
